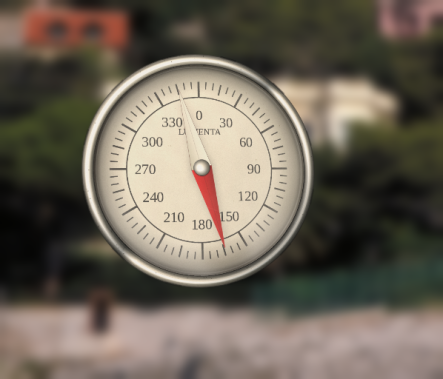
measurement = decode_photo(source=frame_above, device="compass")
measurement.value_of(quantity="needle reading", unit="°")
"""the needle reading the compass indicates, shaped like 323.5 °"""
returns 165 °
